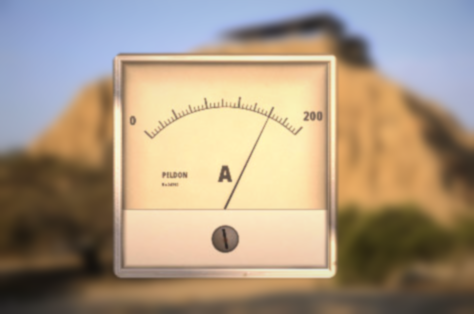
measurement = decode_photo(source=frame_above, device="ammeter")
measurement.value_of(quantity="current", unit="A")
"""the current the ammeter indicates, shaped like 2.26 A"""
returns 160 A
